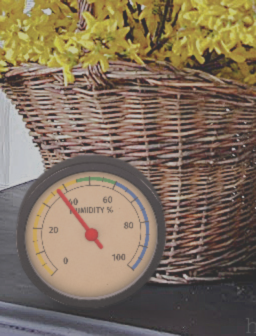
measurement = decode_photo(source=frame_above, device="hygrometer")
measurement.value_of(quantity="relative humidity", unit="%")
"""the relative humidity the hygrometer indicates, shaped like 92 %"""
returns 37.5 %
